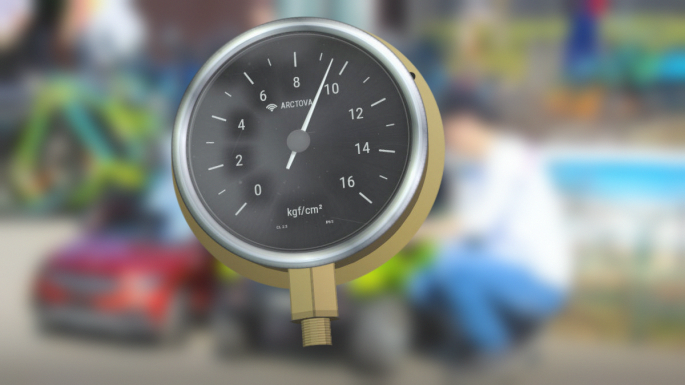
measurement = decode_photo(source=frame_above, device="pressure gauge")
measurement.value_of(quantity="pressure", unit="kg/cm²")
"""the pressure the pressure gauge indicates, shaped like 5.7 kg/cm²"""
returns 9.5 kg/cm²
